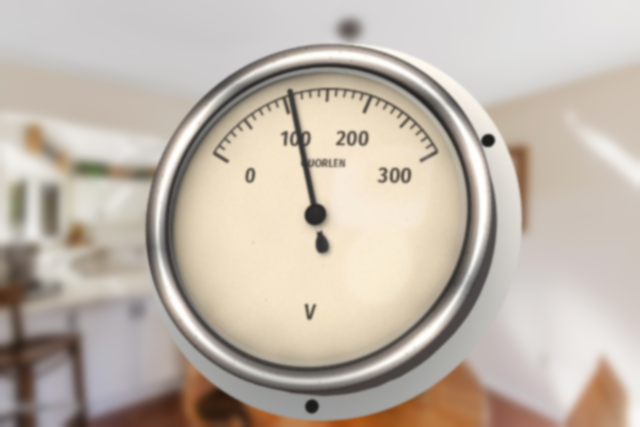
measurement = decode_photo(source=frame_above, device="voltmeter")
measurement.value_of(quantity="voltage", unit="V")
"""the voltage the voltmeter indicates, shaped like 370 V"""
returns 110 V
